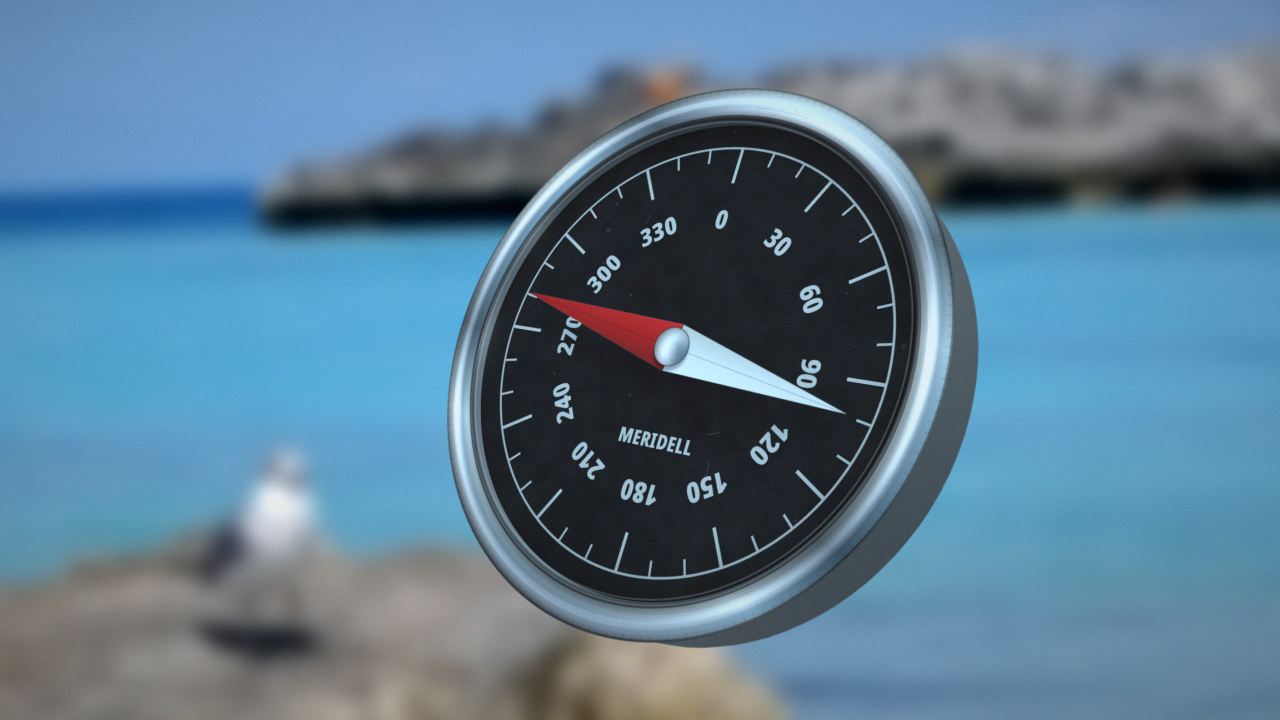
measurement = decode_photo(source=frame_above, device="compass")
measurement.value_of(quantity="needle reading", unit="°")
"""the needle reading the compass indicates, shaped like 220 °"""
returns 280 °
